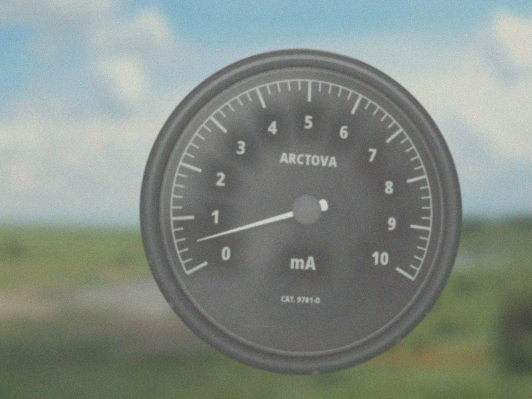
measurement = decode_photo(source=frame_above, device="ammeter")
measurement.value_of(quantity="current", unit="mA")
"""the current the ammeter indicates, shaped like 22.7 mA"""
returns 0.5 mA
